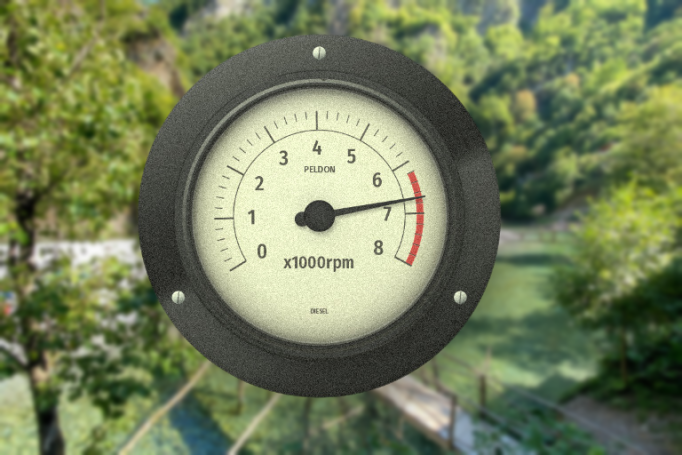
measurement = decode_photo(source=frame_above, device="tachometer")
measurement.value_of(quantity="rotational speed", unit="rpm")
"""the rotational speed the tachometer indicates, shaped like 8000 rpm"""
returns 6700 rpm
